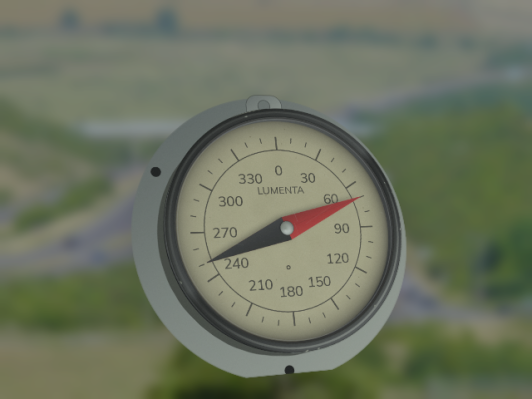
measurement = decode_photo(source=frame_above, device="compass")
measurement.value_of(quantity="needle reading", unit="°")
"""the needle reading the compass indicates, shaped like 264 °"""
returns 70 °
